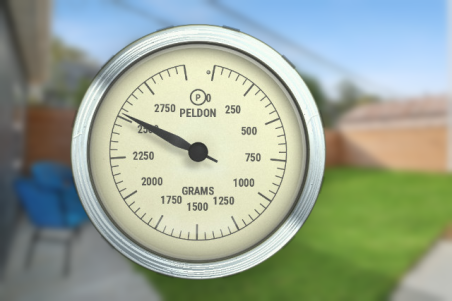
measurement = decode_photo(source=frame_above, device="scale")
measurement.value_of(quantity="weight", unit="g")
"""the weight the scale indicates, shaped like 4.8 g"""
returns 2525 g
